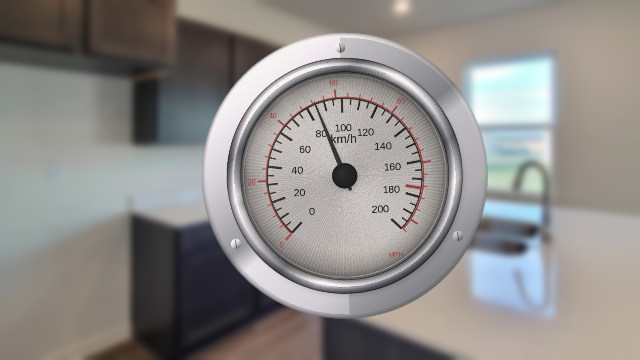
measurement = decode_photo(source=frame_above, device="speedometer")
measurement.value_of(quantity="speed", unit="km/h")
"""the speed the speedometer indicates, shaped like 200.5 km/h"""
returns 85 km/h
